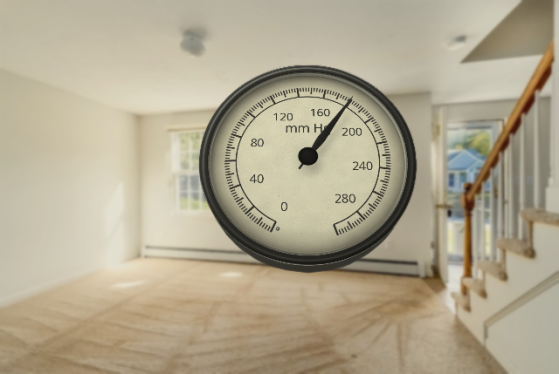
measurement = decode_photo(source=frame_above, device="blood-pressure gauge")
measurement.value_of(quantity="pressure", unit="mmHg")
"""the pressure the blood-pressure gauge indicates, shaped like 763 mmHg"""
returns 180 mmHg
